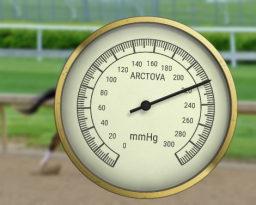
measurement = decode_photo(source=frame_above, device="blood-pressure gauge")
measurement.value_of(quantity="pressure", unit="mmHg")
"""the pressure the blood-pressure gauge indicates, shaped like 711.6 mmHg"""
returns 220 mmHg
